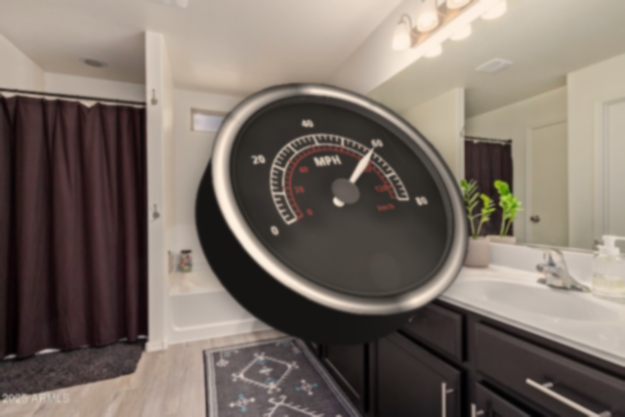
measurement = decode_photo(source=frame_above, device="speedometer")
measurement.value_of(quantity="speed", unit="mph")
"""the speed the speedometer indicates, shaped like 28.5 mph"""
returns 60 mph
